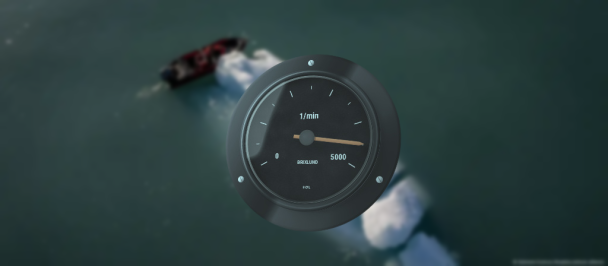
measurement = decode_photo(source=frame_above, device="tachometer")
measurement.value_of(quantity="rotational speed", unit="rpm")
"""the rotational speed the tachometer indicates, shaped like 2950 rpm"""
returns 4500 rpm
